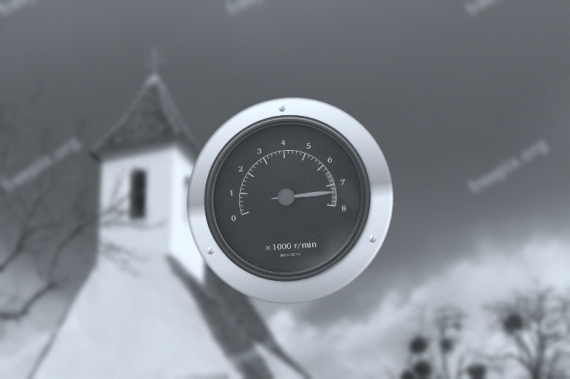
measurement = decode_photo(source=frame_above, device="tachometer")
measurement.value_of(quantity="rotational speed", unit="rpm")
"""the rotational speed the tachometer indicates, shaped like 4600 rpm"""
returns 7400 rpm
